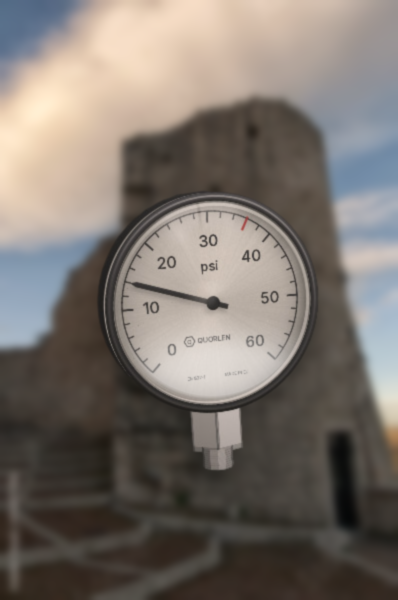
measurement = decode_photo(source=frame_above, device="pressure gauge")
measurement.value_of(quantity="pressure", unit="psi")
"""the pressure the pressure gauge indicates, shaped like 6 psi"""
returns 14 psi
